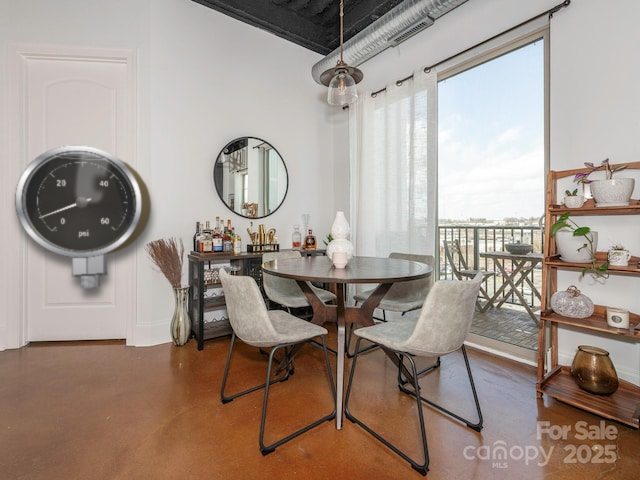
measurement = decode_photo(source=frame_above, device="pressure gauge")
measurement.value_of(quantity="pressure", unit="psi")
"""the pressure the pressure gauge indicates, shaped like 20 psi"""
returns 5 psi
